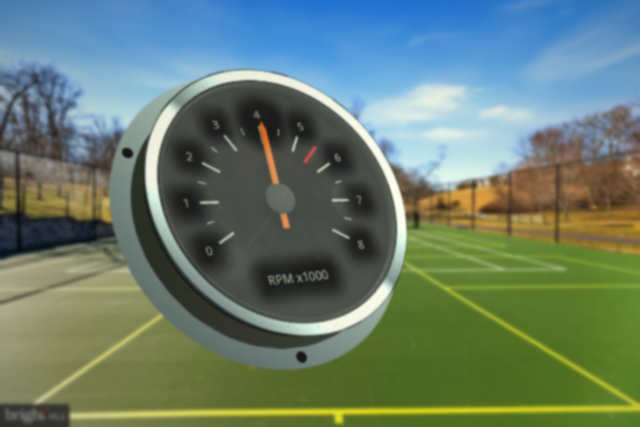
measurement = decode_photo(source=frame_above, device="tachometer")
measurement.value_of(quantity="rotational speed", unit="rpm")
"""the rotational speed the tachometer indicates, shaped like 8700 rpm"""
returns 4000 rpm
